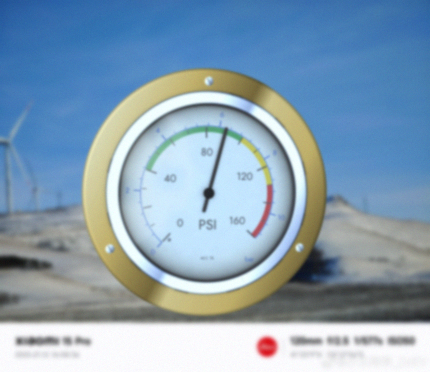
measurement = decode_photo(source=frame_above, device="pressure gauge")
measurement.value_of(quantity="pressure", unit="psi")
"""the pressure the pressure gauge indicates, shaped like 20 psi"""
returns 90 psi
